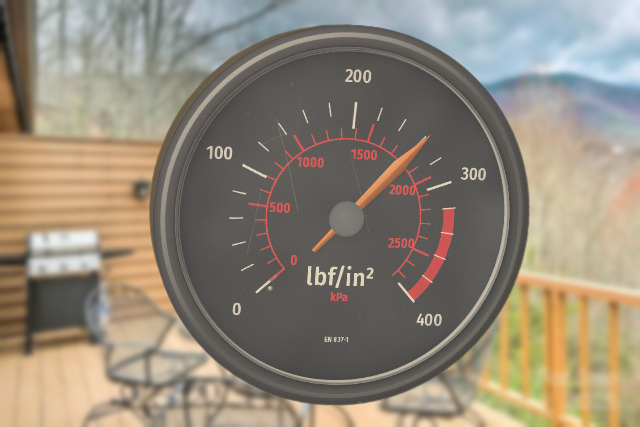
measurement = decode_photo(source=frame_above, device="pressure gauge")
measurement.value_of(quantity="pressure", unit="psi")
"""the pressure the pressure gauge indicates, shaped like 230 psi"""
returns 260 psi
